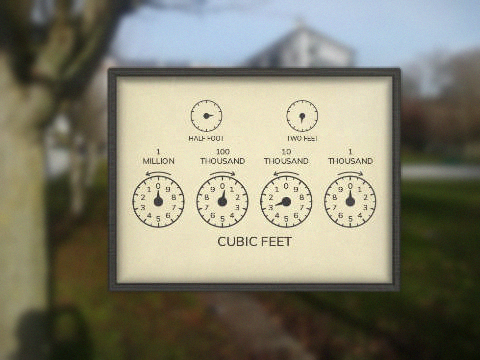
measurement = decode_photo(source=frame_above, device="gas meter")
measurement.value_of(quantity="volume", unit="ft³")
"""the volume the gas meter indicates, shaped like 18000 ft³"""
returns 3000 ft³
